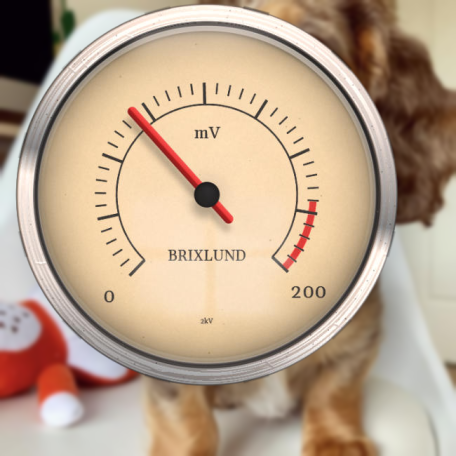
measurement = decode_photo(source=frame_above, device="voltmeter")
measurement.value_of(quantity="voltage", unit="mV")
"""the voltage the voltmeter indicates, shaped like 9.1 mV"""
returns 70 mV
